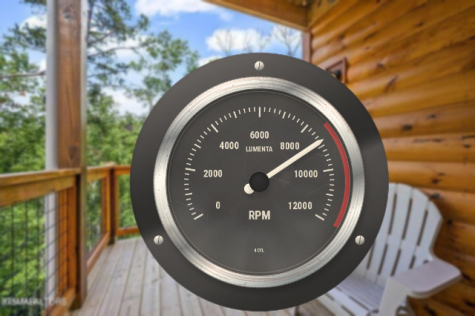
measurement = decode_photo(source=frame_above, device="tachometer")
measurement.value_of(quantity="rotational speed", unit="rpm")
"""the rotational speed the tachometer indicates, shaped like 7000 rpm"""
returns 8800 rpm
